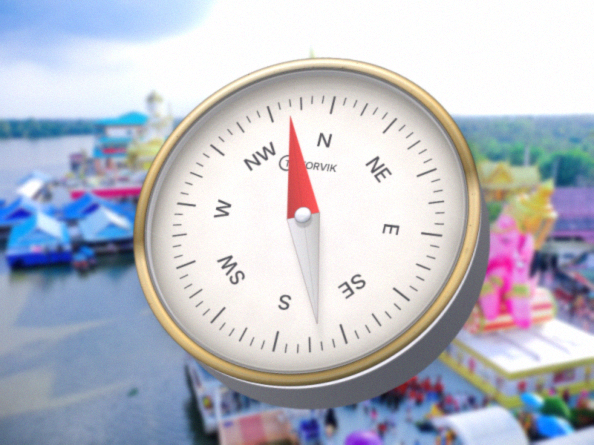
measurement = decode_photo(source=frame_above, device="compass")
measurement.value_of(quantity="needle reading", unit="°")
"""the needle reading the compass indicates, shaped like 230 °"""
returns 340 °
